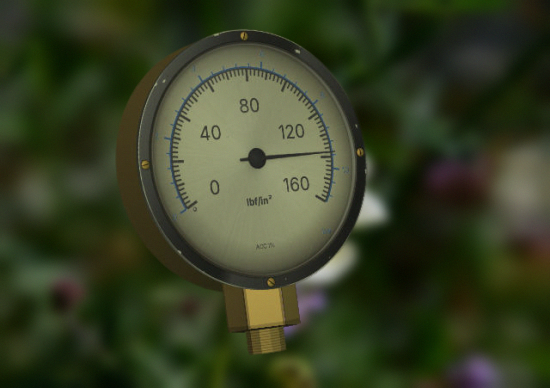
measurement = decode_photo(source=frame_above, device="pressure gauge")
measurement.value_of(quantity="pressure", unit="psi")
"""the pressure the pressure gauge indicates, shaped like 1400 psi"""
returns 138 psi
